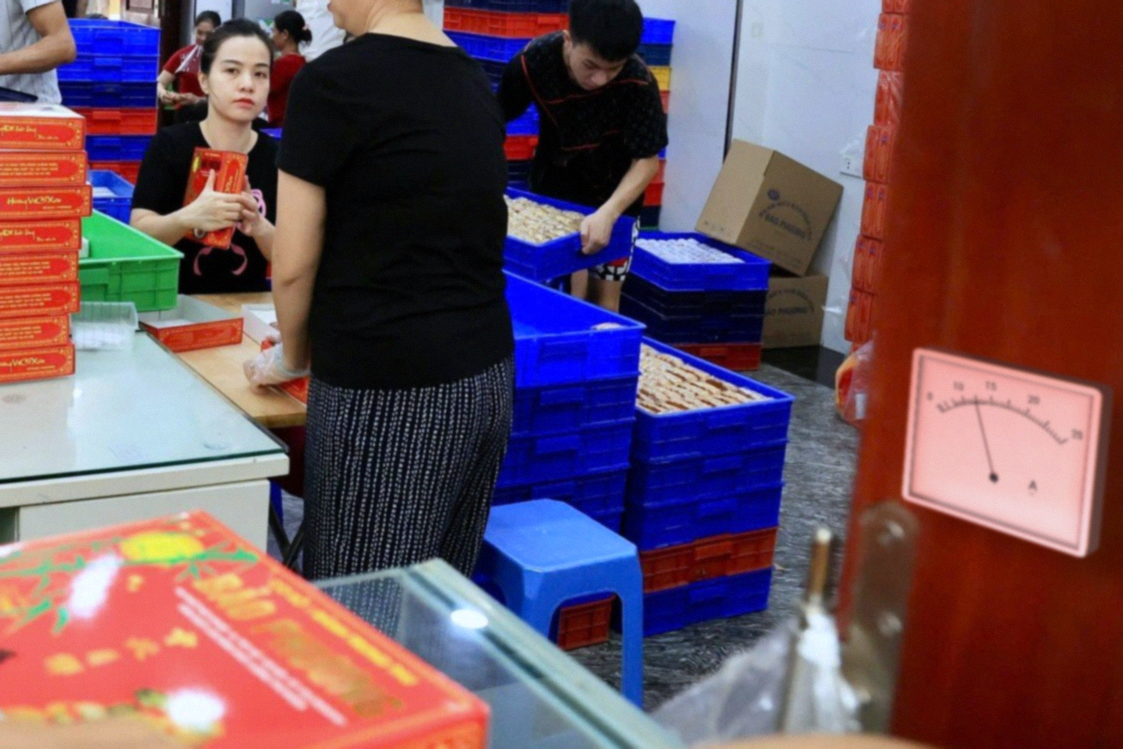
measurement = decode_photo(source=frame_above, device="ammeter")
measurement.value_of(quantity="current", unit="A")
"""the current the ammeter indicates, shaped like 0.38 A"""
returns 12.5 A
